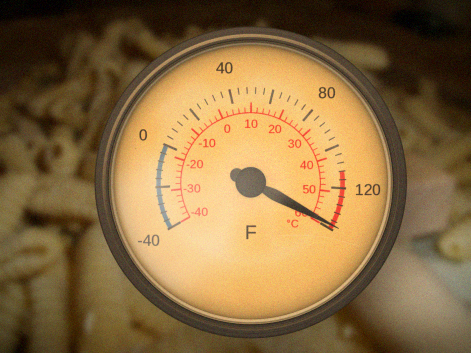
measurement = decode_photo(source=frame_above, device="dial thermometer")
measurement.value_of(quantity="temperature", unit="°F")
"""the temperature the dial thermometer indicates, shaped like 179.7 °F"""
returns 138 °F
